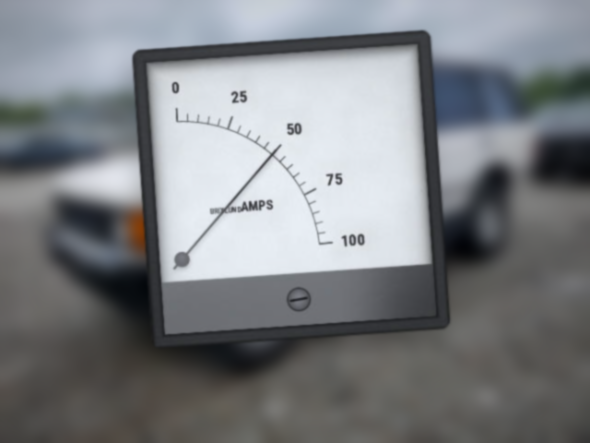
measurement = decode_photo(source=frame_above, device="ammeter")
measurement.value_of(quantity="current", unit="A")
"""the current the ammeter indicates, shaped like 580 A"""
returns 50 A
